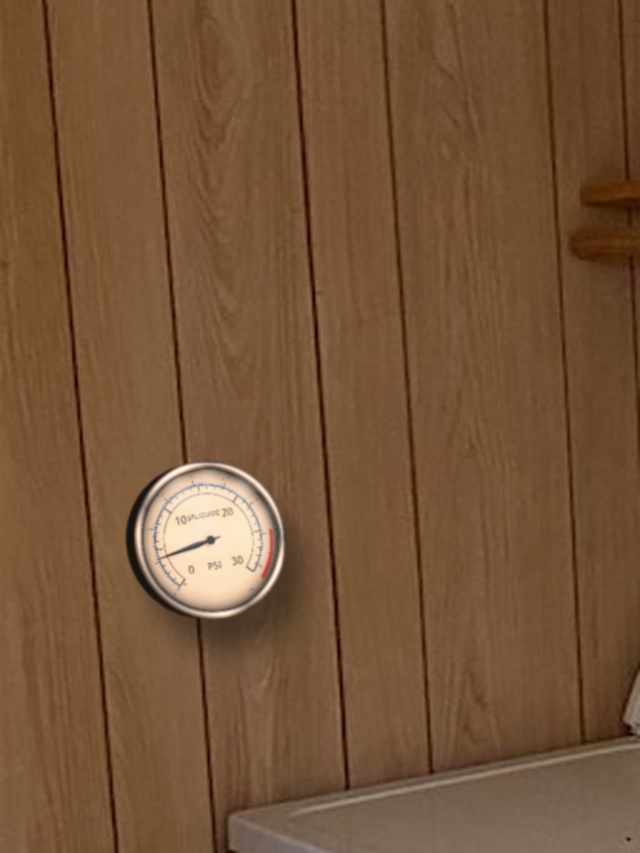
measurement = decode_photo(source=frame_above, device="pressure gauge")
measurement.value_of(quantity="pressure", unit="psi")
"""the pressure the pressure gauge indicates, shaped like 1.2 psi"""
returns 4 psi
